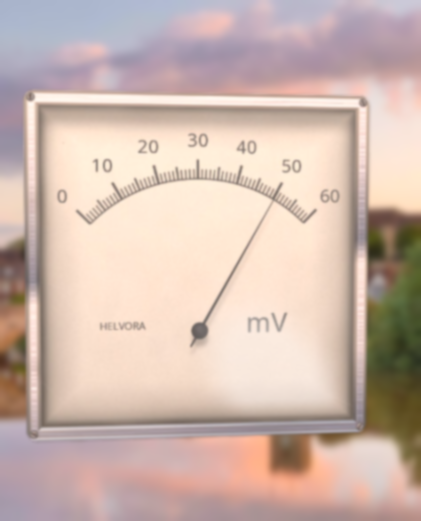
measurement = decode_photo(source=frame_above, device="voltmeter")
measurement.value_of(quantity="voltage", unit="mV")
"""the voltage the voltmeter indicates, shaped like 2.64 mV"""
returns 50 mV
